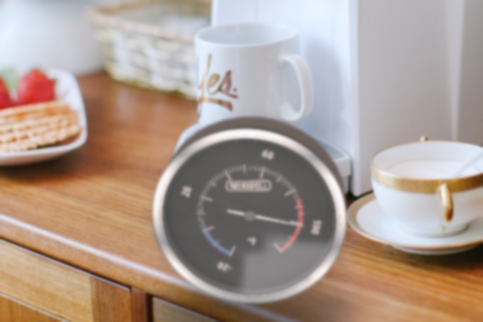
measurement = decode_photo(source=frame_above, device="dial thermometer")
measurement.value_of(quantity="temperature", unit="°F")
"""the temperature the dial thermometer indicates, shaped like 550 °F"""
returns 100 °F
